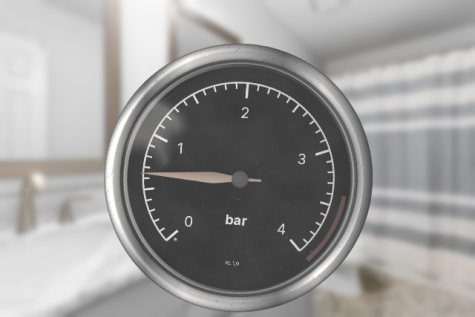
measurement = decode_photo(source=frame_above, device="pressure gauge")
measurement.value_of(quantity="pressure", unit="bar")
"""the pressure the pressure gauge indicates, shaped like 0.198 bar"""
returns 0.65 bar
